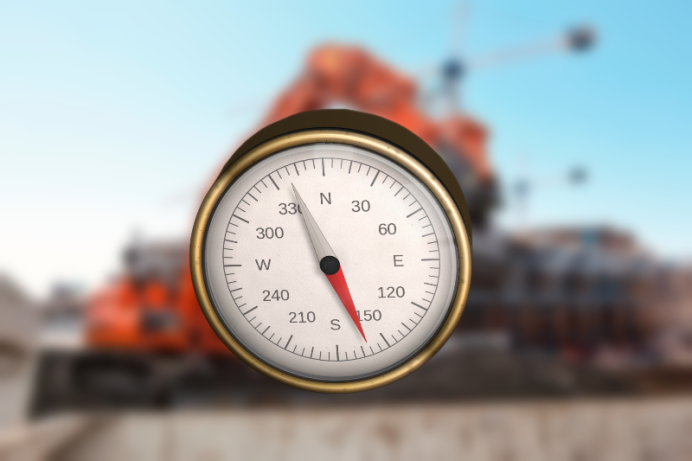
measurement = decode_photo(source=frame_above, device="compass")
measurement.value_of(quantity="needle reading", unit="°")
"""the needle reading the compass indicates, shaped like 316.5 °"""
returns 160 °
